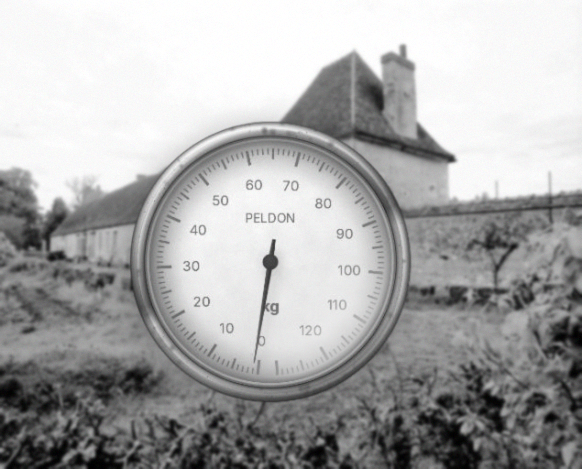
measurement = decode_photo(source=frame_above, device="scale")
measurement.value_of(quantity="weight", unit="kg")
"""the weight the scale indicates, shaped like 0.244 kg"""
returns 1 kg
